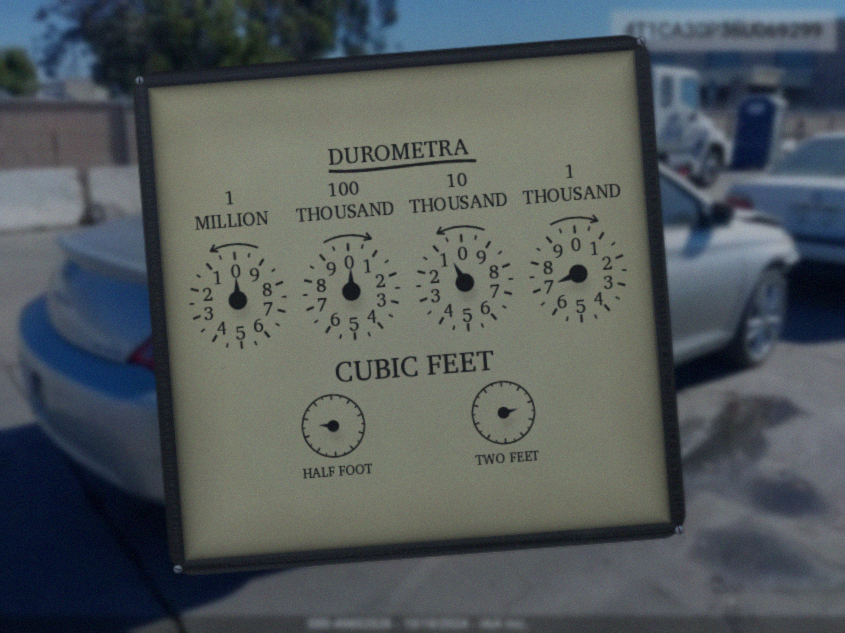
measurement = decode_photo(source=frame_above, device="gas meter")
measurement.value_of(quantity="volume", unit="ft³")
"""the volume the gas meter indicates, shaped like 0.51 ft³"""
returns 700 ft³
